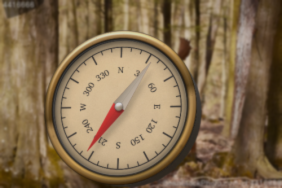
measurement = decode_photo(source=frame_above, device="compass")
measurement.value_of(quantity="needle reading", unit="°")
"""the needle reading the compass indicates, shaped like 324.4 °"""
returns 215 °
